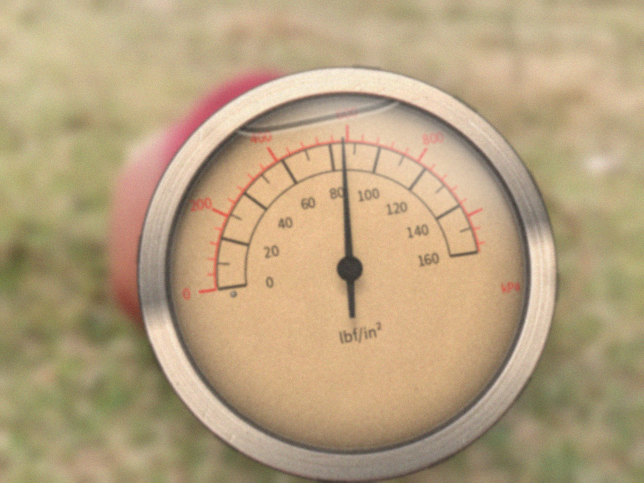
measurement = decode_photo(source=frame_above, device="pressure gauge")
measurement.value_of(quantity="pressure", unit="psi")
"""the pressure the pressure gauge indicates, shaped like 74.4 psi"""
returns 85 psi
